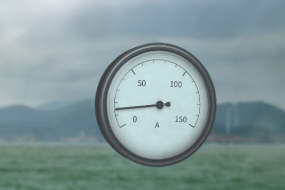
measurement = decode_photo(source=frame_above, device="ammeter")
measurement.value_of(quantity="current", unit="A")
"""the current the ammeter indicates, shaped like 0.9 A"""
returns 15 A
